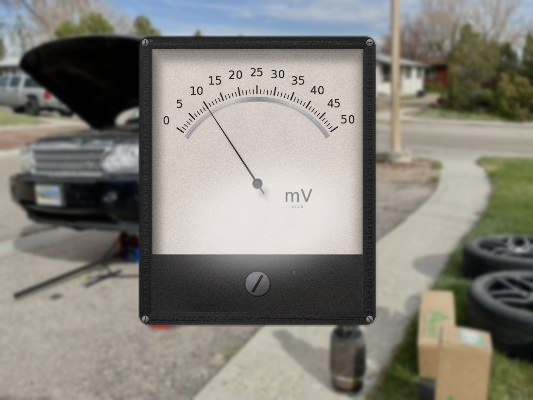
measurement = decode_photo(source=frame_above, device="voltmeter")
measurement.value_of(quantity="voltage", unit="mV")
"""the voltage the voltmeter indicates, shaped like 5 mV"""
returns 10 mV
